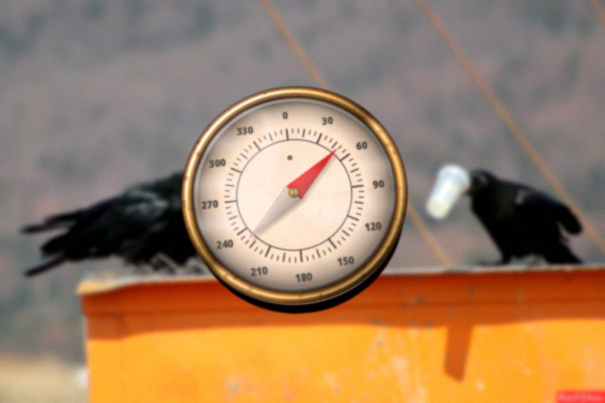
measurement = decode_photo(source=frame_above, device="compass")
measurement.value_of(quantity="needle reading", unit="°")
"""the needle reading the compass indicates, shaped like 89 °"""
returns 50 °
